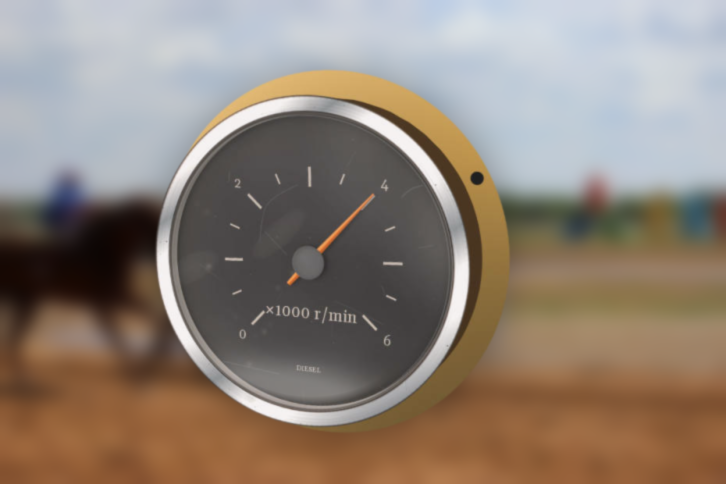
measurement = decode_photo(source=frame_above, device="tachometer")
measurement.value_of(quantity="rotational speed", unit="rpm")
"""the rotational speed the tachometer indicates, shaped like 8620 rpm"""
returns 4000 rpm
